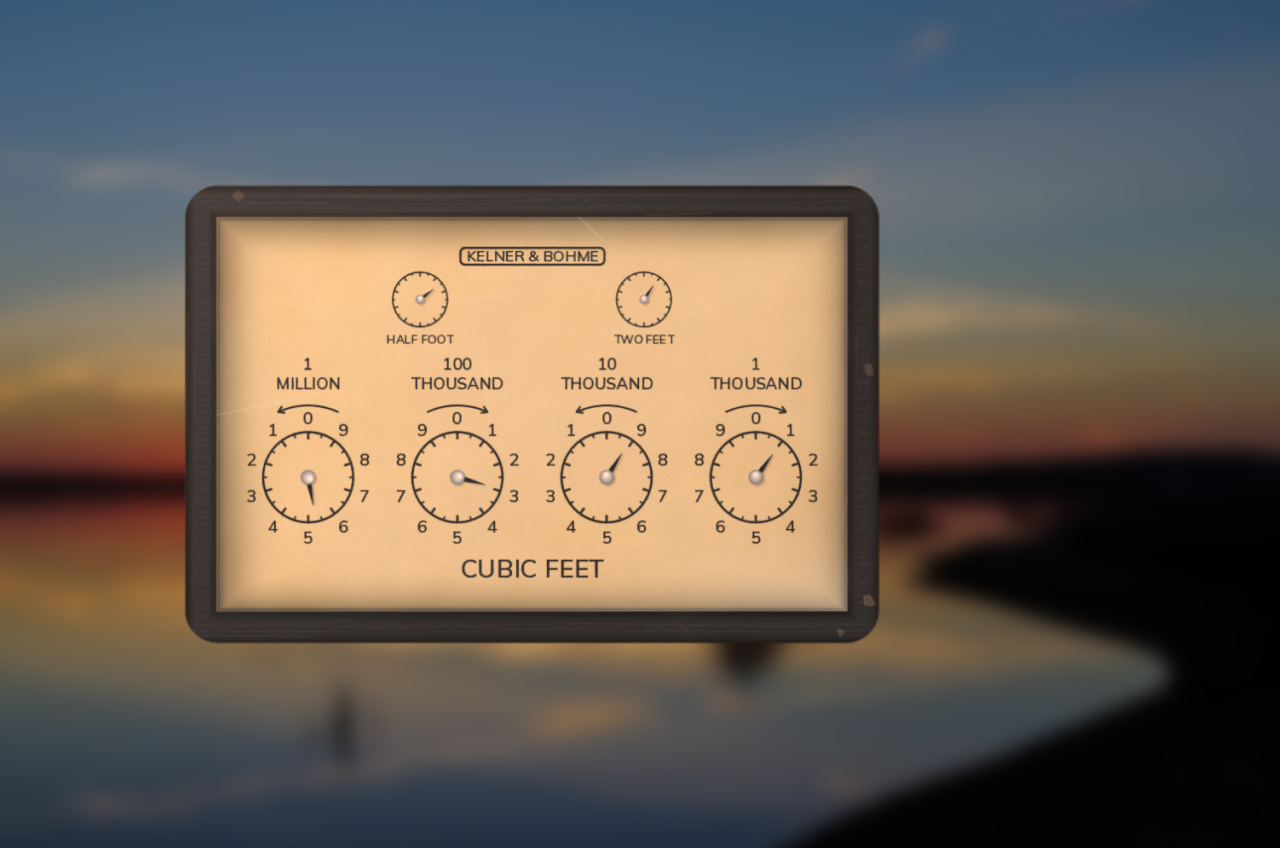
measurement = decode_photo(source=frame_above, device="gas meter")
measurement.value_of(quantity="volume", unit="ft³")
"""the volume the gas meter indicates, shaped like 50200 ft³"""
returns 529100 ft³
